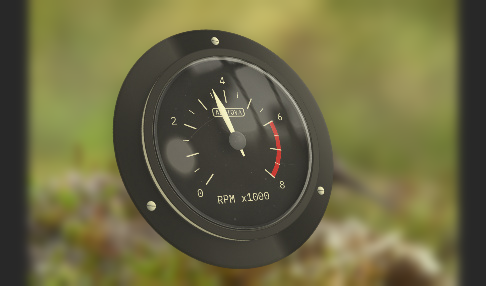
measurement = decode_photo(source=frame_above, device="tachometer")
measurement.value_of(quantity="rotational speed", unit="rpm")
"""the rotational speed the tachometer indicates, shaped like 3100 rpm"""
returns 3500 rpm
